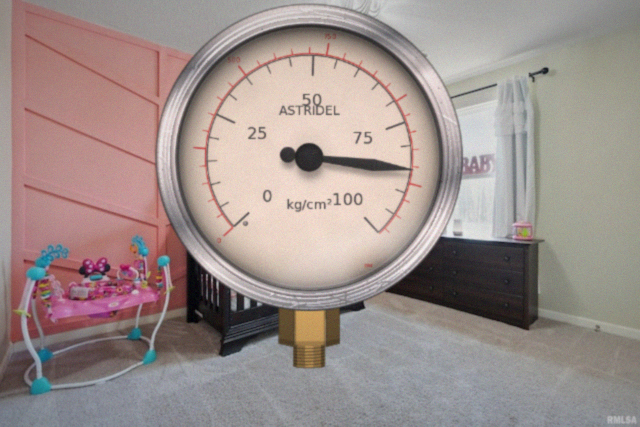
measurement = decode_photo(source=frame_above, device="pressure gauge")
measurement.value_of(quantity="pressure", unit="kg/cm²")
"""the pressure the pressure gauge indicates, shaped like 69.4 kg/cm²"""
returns 85 kg/cm²
